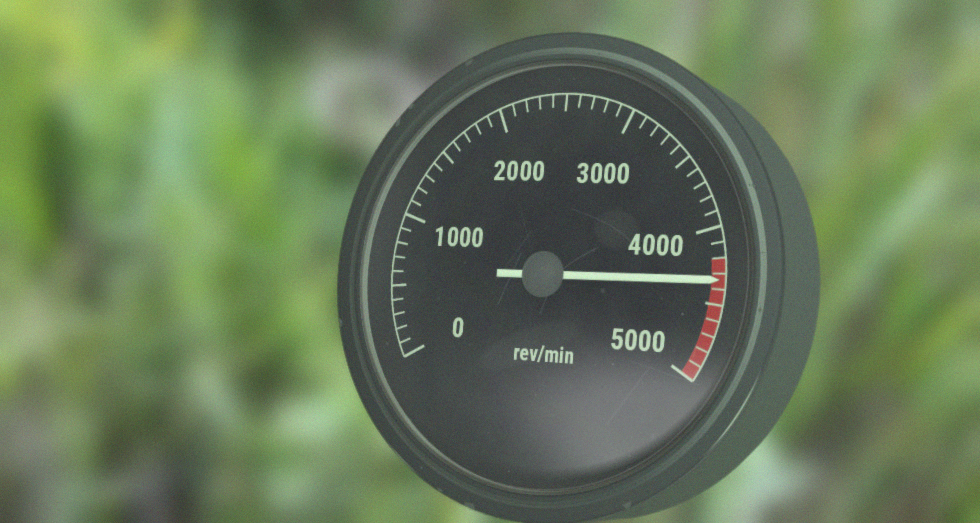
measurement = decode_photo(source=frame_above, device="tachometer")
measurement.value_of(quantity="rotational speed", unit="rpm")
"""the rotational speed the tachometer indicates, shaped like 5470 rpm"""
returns 4350 rpm
